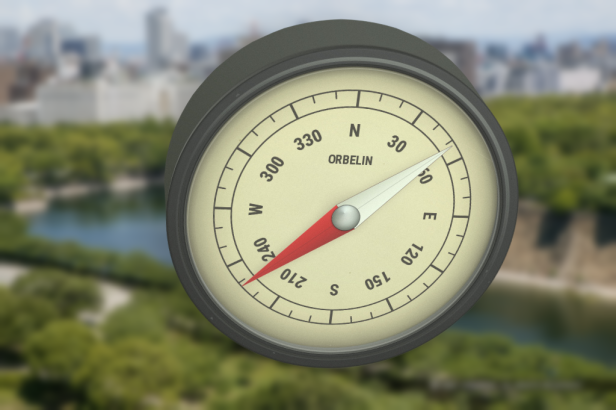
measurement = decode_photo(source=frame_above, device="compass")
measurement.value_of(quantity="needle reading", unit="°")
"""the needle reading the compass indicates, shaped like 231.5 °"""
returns 230 °
